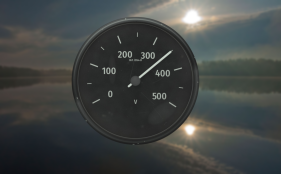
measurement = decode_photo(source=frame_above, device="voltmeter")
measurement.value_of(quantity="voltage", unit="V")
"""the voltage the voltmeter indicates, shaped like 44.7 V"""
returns 350 V
